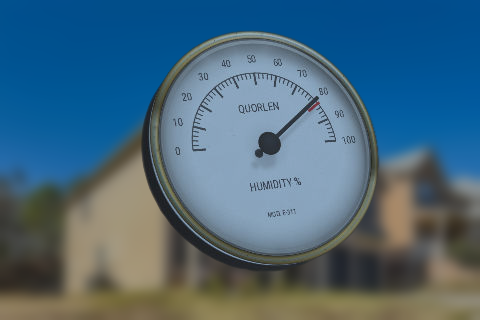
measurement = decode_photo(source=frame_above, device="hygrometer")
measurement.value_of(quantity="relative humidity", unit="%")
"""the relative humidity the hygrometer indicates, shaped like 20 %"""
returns 80 %
